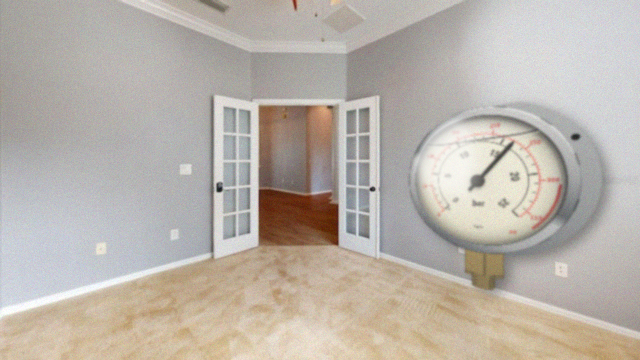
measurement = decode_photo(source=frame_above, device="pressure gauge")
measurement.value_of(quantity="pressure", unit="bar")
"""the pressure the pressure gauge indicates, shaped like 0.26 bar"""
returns 16 bar
